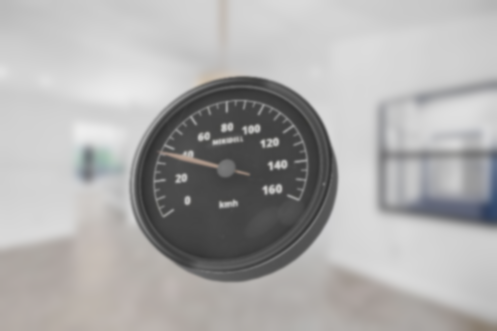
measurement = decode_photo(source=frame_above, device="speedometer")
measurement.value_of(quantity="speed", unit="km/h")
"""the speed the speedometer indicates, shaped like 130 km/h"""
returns 35 km/h
